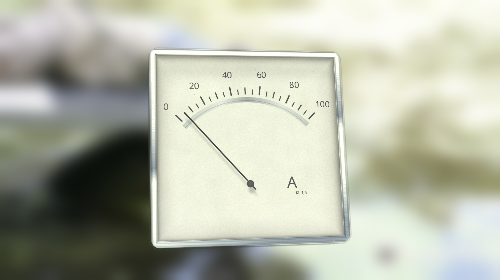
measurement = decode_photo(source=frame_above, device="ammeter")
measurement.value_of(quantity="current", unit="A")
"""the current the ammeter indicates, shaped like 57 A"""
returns 5 A
